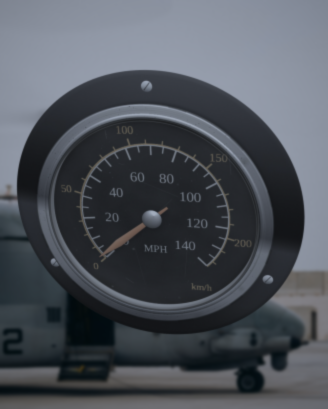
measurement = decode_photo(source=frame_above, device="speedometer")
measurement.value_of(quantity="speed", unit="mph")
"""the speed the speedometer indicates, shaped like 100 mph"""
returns 2.5 mph
